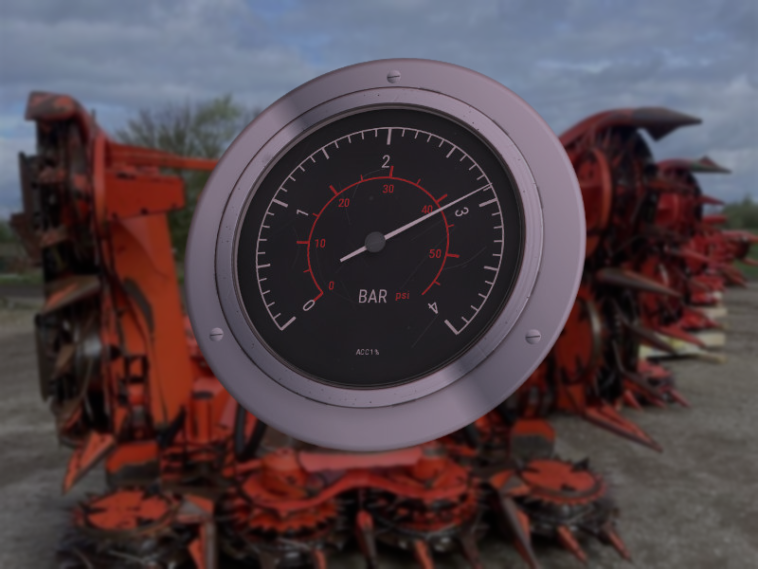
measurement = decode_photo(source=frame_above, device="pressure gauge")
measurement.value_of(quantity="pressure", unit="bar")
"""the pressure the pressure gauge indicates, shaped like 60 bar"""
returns 2.9 bar
